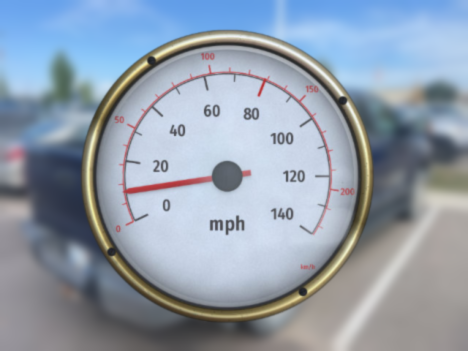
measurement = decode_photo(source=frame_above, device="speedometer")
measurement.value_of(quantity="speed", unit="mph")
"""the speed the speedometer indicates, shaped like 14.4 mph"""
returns 10 mph
